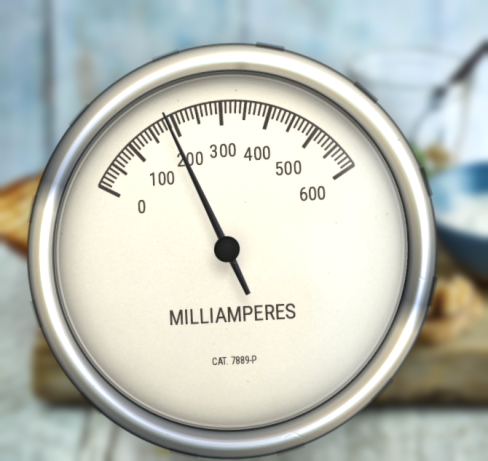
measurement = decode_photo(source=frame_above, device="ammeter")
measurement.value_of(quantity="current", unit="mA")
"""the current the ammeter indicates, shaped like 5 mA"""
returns 190 mA
